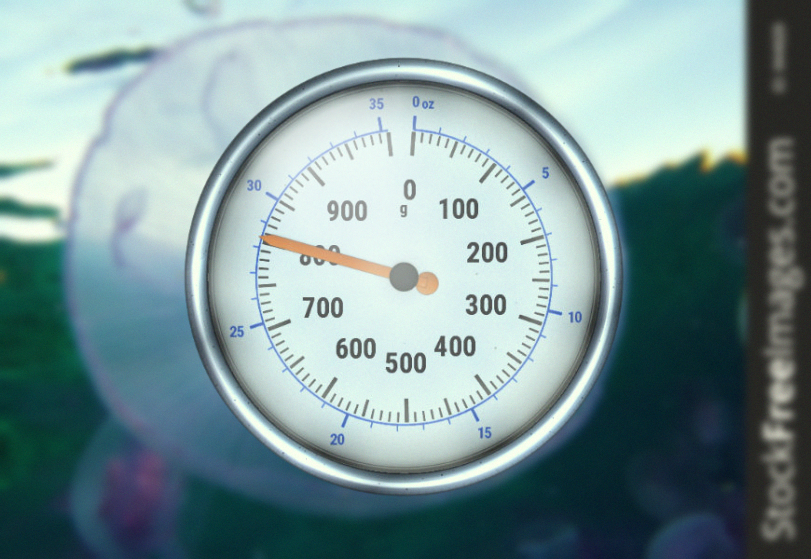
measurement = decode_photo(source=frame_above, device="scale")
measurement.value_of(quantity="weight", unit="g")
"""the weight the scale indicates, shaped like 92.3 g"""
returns 805 g
